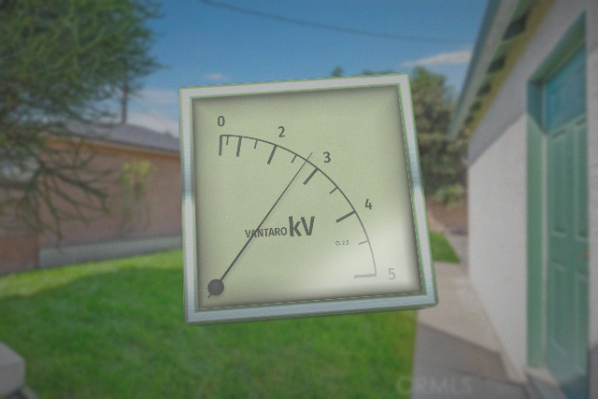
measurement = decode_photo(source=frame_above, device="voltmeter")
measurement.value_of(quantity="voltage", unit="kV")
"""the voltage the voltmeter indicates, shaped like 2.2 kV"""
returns 2.75 kV
